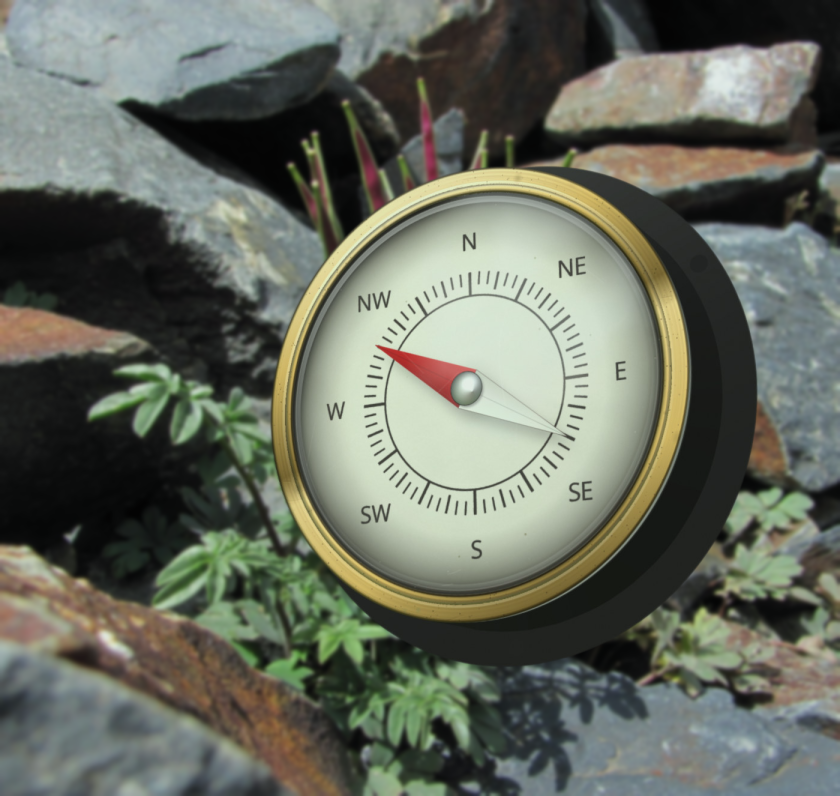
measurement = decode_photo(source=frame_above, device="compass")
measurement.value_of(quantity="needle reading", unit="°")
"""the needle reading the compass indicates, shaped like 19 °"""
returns 300 °
